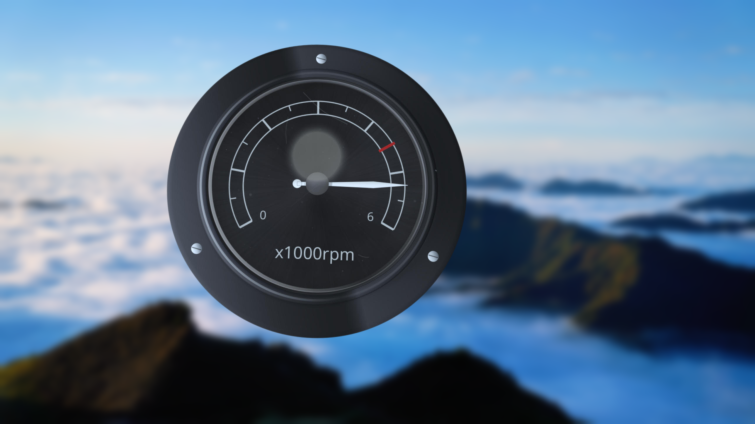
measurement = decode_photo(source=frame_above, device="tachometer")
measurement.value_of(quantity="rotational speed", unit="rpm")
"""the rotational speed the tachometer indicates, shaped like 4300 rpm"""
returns 5250 rpm
